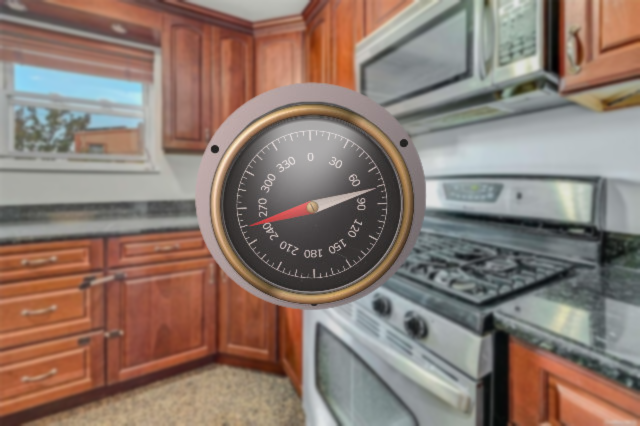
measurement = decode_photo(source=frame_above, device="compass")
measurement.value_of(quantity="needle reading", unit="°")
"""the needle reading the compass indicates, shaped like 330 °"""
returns 255 °
